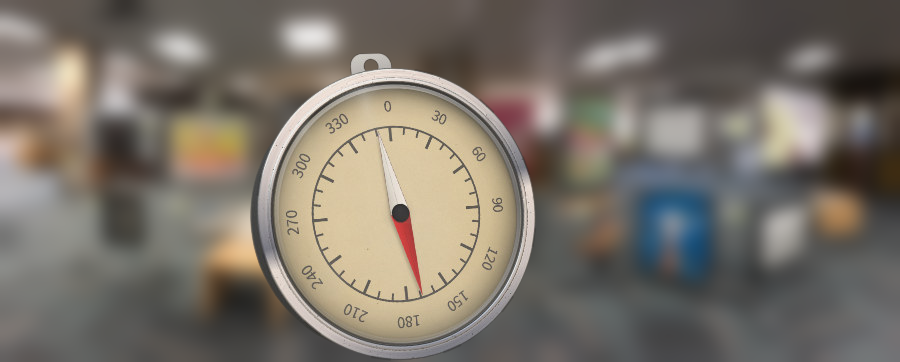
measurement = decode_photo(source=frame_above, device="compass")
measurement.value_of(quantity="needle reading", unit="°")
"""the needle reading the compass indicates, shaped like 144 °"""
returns 170 °
